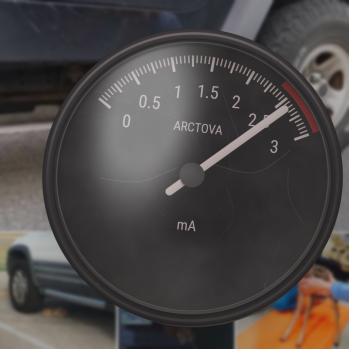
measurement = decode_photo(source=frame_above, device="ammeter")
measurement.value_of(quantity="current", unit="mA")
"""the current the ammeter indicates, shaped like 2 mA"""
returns 2.6 mA
